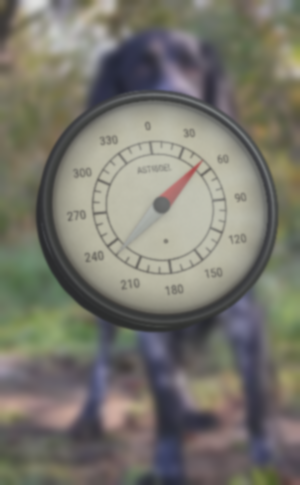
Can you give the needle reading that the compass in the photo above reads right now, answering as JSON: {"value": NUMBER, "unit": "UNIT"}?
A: {"value": 50, "unit": "°"}
